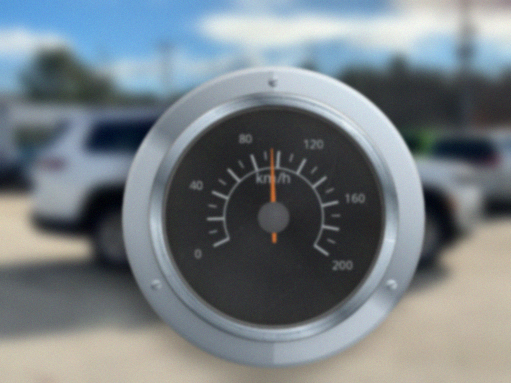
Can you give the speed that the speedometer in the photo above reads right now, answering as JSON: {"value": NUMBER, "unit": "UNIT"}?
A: {"value": 95, "unit": "km/h"}
